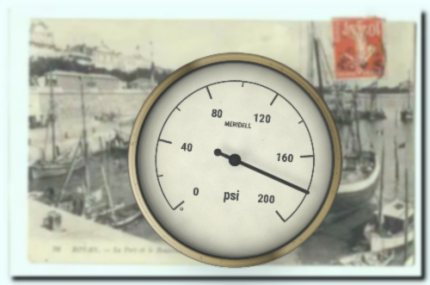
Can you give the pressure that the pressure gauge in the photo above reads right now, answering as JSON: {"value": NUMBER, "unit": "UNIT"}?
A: {"value": 180, "unit": "psi"}
